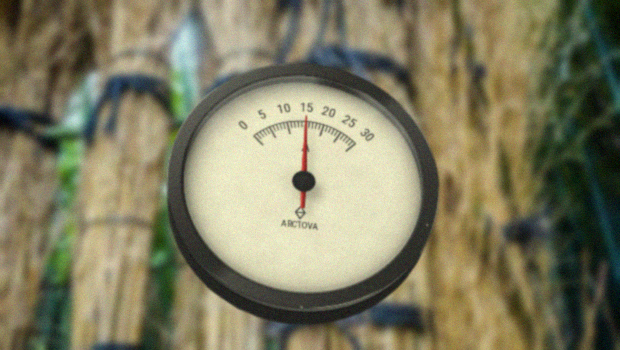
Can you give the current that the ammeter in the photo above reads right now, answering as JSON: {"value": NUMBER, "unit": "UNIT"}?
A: {"value": 15, "unit": "A"}
